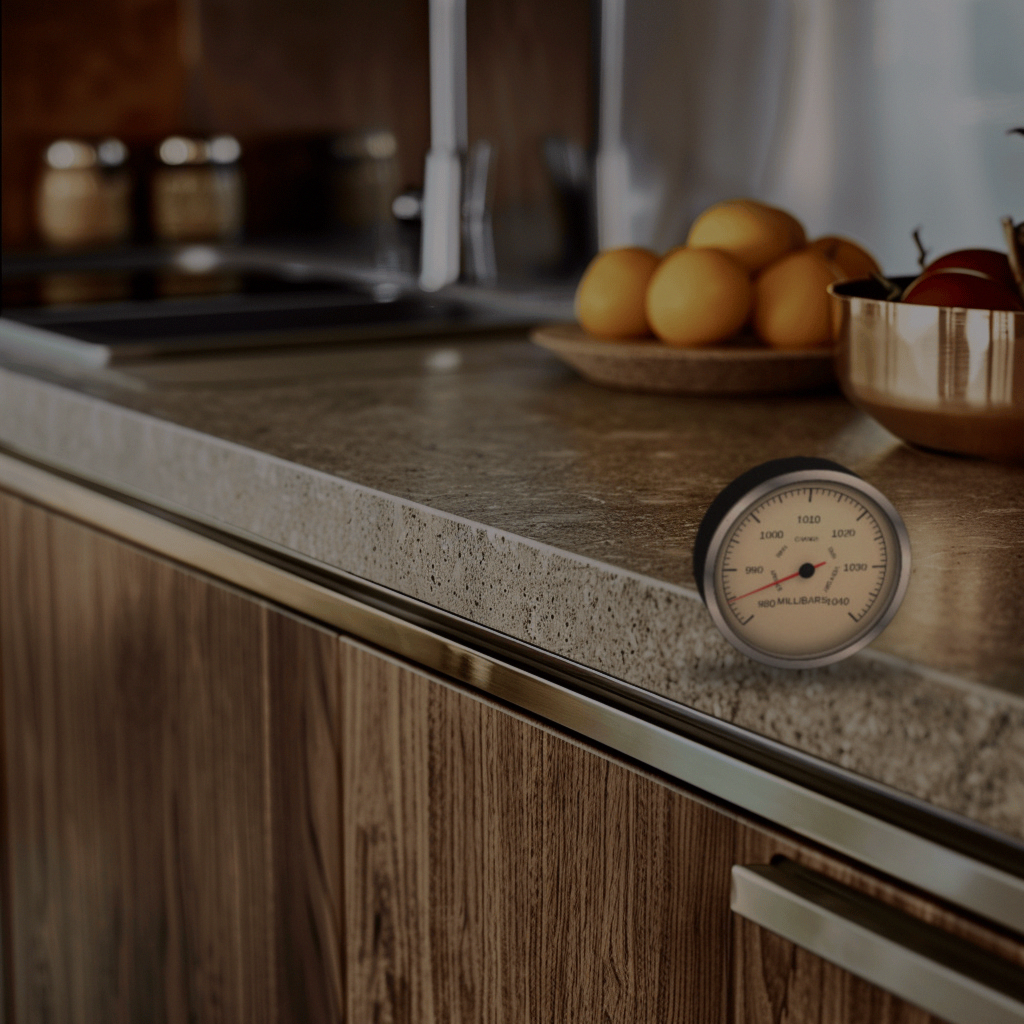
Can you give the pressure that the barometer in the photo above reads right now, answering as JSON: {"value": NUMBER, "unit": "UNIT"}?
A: {"value": 985, "unit": "mbar"}
